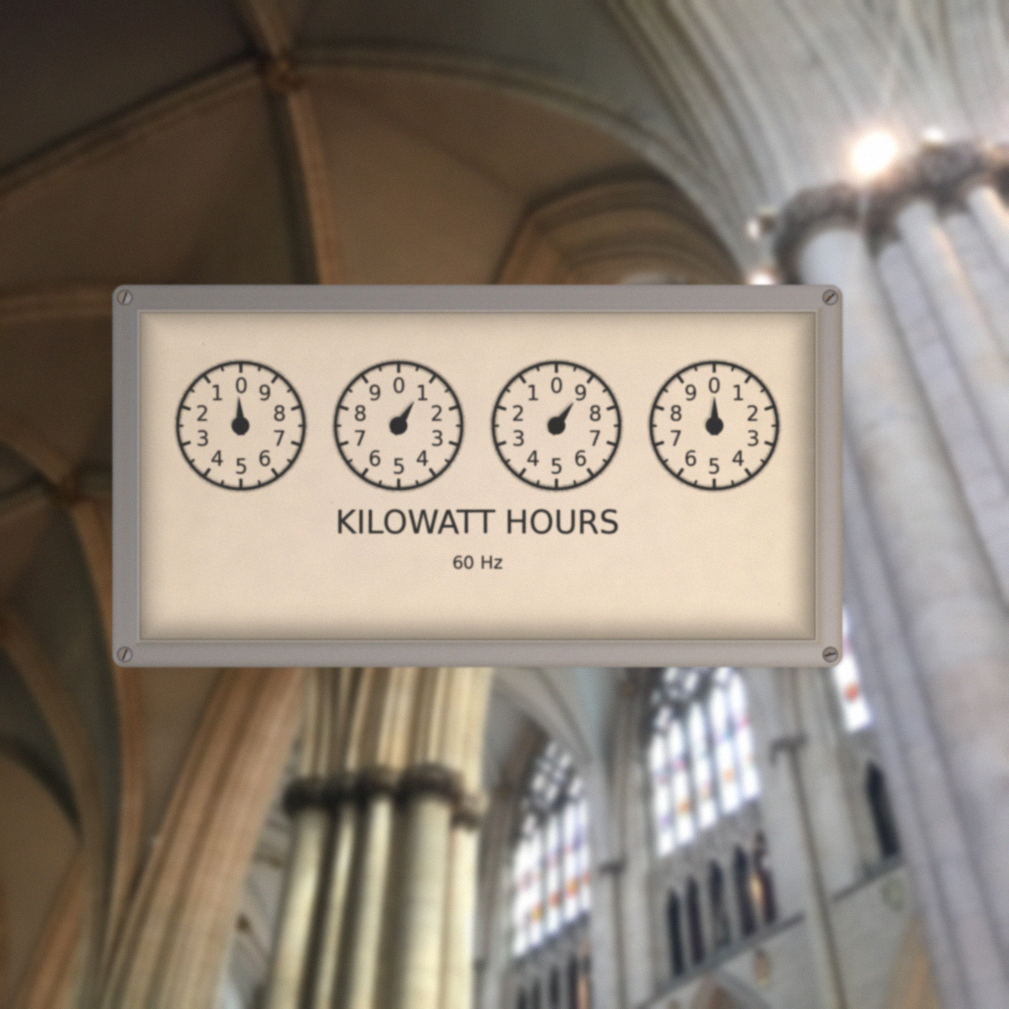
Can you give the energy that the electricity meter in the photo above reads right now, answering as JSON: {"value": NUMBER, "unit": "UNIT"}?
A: {"value": 90, "unit": "kWh"}
